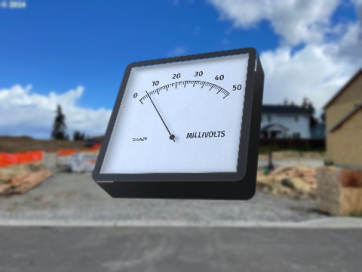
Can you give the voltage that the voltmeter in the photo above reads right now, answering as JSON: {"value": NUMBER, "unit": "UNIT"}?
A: {"value": 5, "unit": "mV"}
